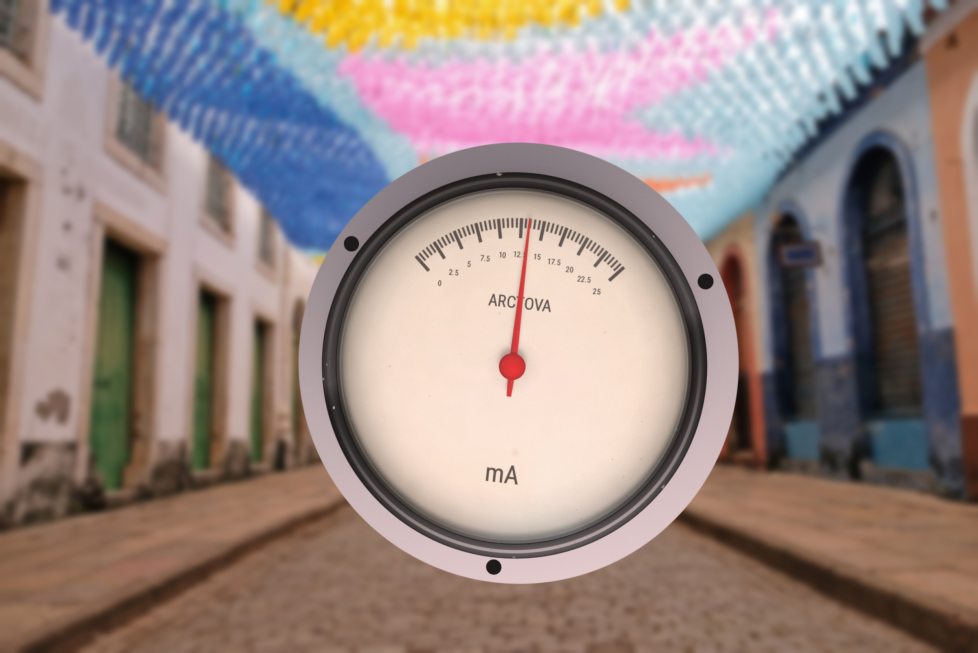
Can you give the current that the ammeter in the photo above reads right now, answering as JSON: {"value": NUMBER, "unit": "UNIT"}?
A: {"value": 13.5, "unit": "mA"}
